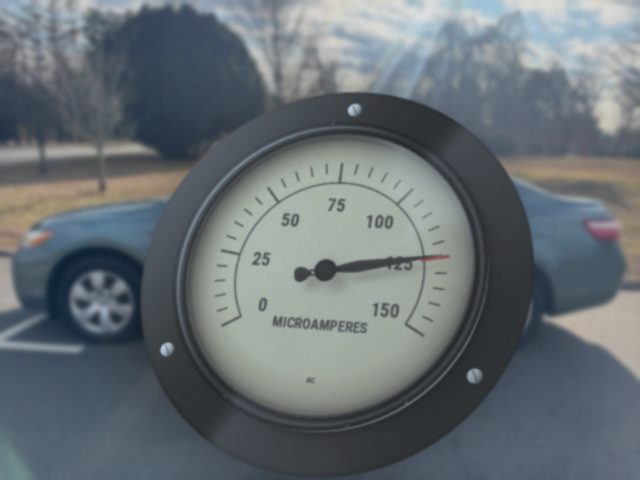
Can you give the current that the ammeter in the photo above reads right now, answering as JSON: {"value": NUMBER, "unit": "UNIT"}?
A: {"value": 125, "unit": "µA"}
